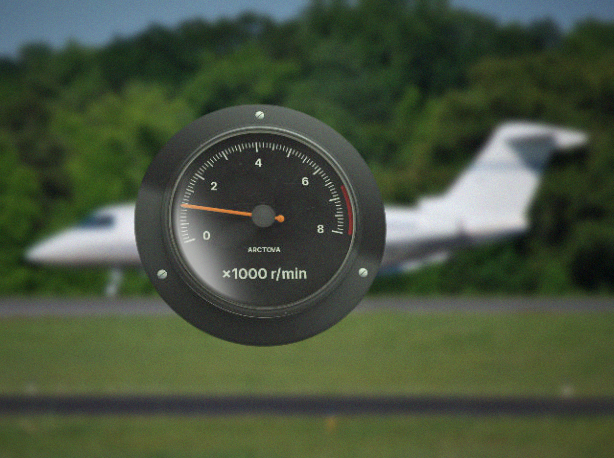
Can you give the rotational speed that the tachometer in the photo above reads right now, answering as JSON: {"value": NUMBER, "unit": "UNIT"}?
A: {"value": 1000, "unit": "rpm"}
